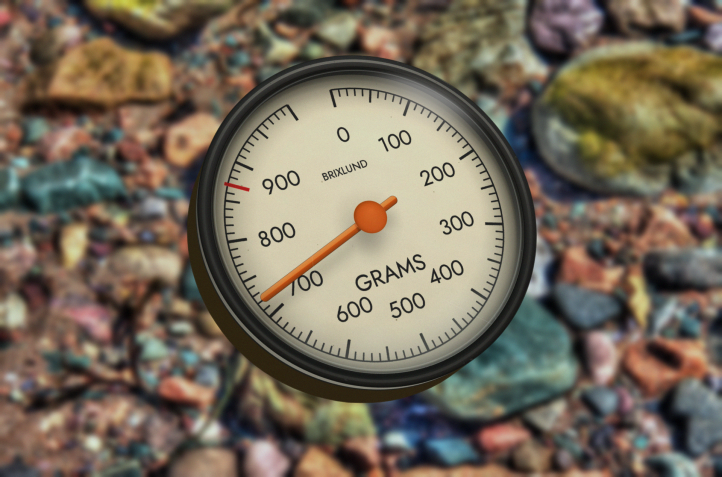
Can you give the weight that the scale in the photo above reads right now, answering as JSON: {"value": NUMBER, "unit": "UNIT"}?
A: {"value": 720, "unit": "g"}
